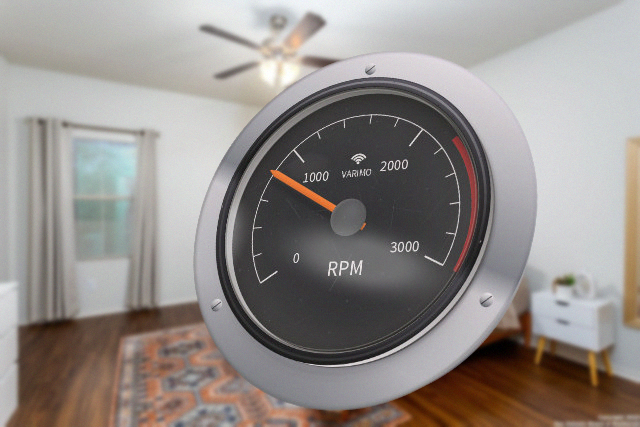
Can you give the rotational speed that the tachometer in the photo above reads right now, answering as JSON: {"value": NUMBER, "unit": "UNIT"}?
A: {"value": 800, "unit": "rpm"}
